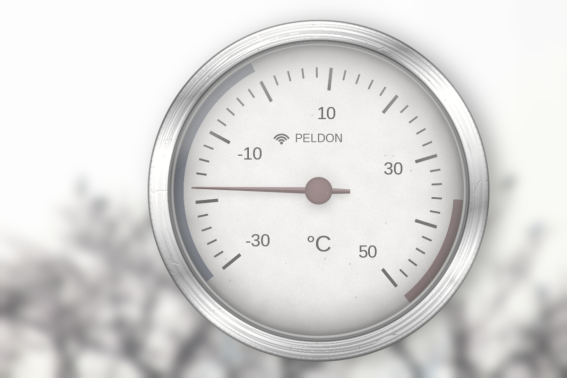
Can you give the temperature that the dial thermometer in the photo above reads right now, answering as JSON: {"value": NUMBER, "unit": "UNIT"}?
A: {"value": -18, "unit": "°C"}
